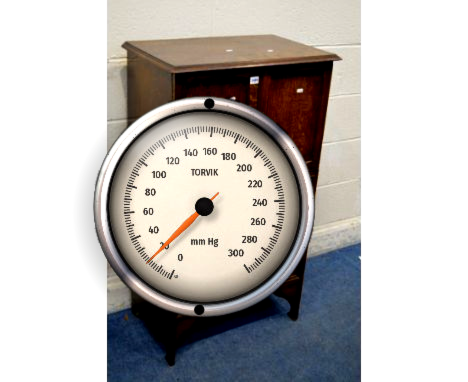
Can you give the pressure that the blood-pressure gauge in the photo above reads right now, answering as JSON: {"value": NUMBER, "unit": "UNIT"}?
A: {"value": 20, "unit": "mmHg"}
